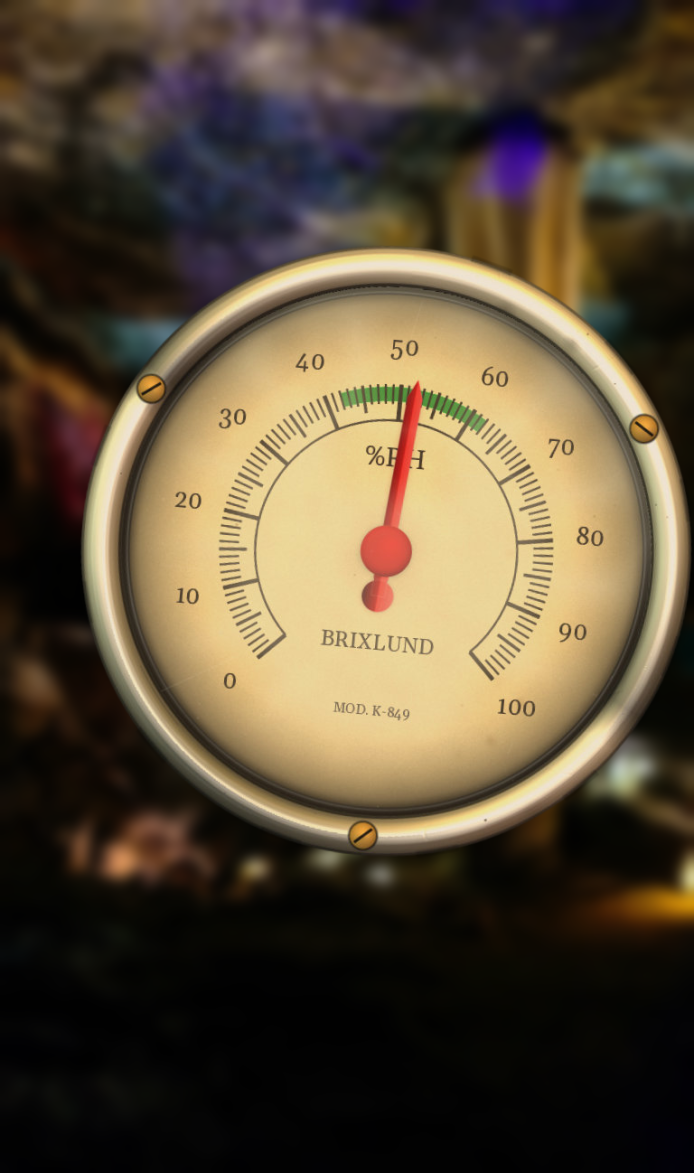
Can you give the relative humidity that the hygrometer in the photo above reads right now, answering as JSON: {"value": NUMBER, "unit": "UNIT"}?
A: {"value": 52, "unit": "%"}
